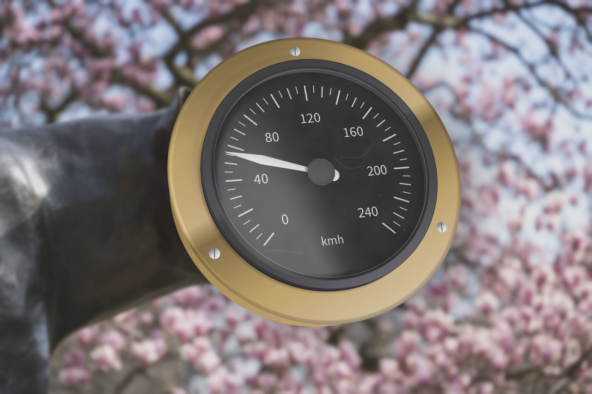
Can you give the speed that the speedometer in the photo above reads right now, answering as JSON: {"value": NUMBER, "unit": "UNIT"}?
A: {"value": 55, "unit": "km/h"}
